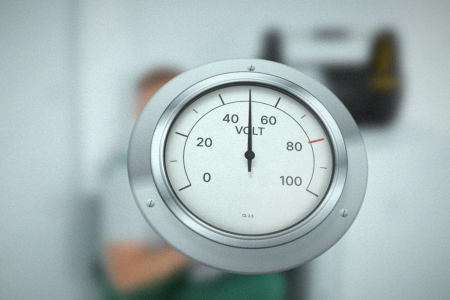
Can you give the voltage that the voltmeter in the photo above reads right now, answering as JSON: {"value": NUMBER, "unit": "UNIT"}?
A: {"value": 50, "unit": "V"}
